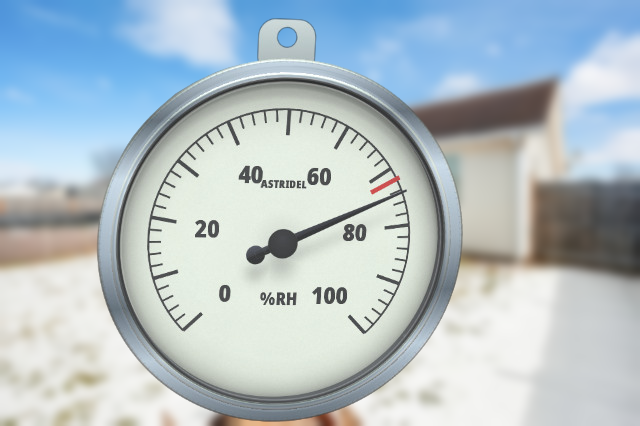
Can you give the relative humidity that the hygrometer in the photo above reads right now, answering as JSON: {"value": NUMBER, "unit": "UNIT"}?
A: {"value": 74, "unit": "%"}
